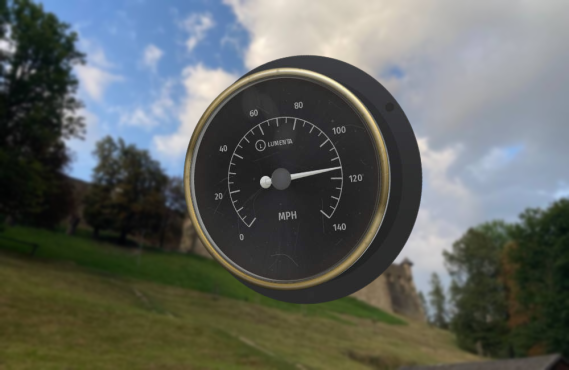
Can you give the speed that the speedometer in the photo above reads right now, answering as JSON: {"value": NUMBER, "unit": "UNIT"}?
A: {"value": 115, "unit": "mph"}
